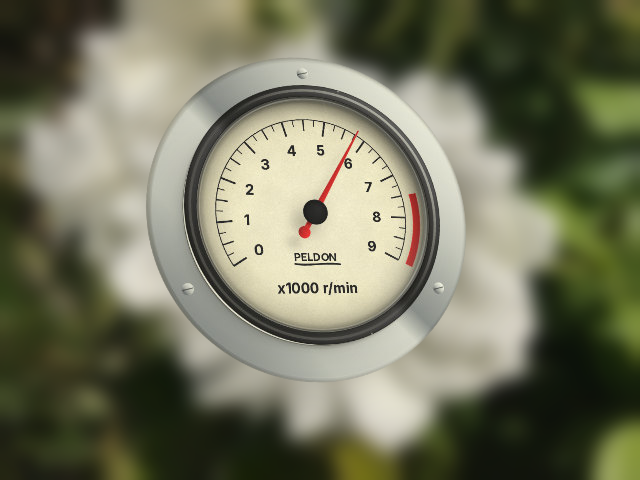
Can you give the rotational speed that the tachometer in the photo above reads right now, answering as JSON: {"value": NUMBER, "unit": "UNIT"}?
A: {"value": 5750, "unit": "rpm"}
